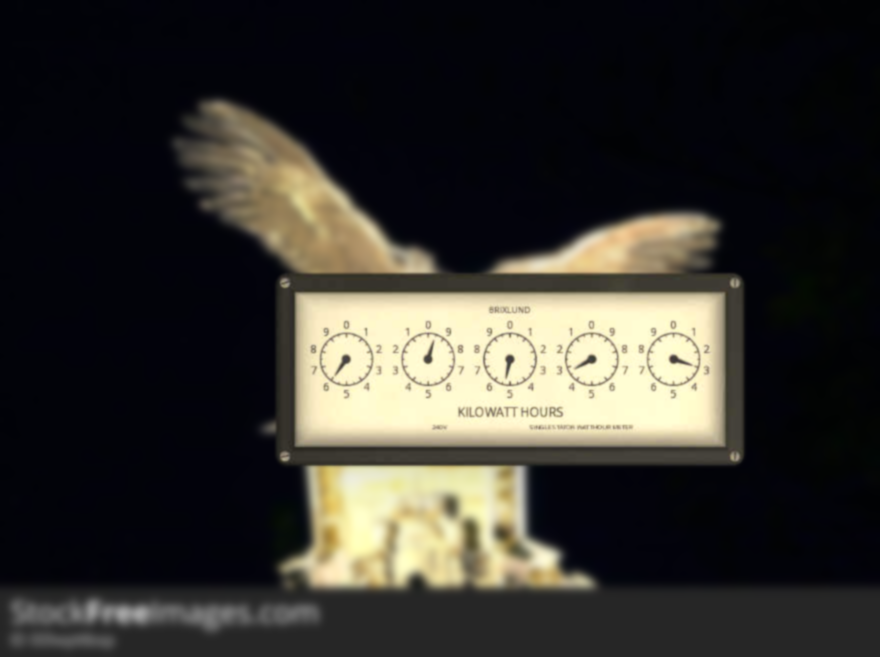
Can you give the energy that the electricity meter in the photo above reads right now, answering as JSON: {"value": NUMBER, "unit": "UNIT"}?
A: {"value": 59533, "unit": "kWh"}
